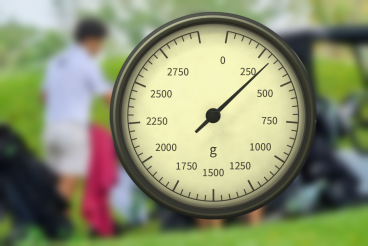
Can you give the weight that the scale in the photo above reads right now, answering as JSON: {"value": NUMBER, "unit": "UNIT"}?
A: {"value": 325, "unit": "g"}
